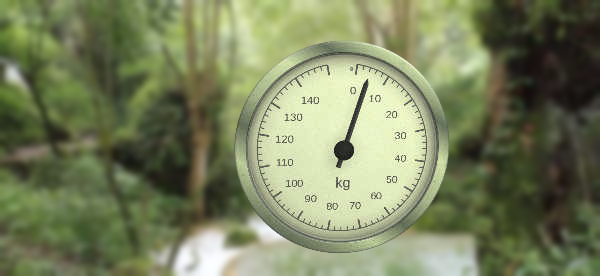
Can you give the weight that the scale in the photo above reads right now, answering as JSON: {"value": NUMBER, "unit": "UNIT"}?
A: {"value": 4, "unit": "kg"}
